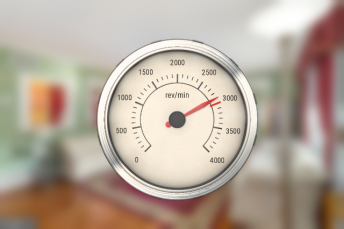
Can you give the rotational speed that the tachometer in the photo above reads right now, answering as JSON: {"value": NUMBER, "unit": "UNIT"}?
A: {"value": 2900, "unit": "rpm"}
